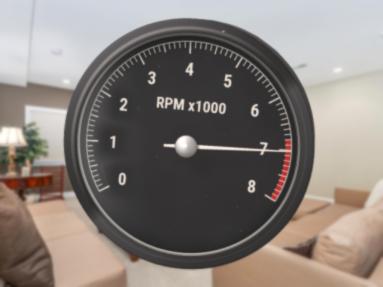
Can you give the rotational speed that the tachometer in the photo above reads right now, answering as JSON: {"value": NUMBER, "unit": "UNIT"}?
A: {"value": 7000, "unit": "rpm"}
